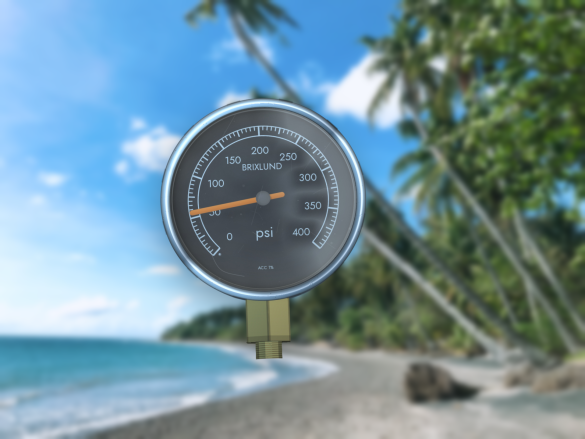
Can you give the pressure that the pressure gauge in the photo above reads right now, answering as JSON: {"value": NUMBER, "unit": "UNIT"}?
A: {"value": 55, "unit": "psi"}
